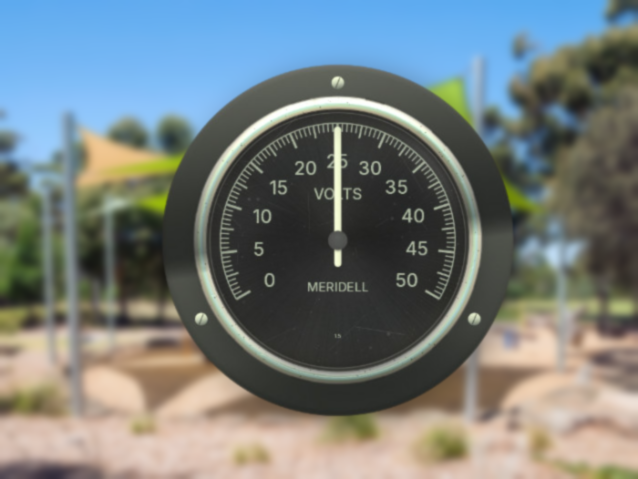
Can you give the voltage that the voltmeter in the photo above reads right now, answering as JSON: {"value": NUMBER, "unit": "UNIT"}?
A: {"value": 25, "unit": "V"}
